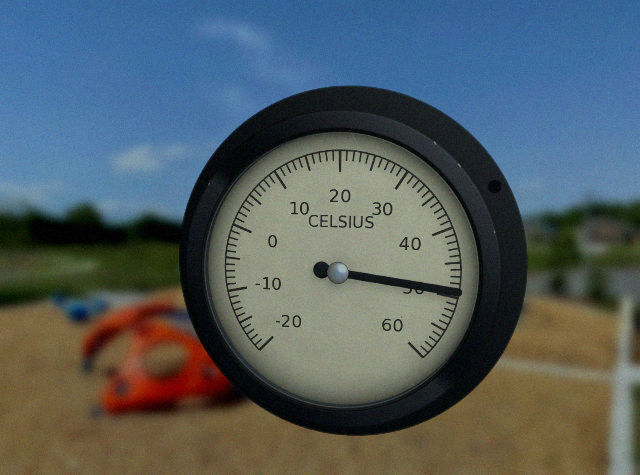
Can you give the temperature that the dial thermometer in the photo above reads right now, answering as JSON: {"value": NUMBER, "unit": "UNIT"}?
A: {"value": 49, "unit": "°C"}
